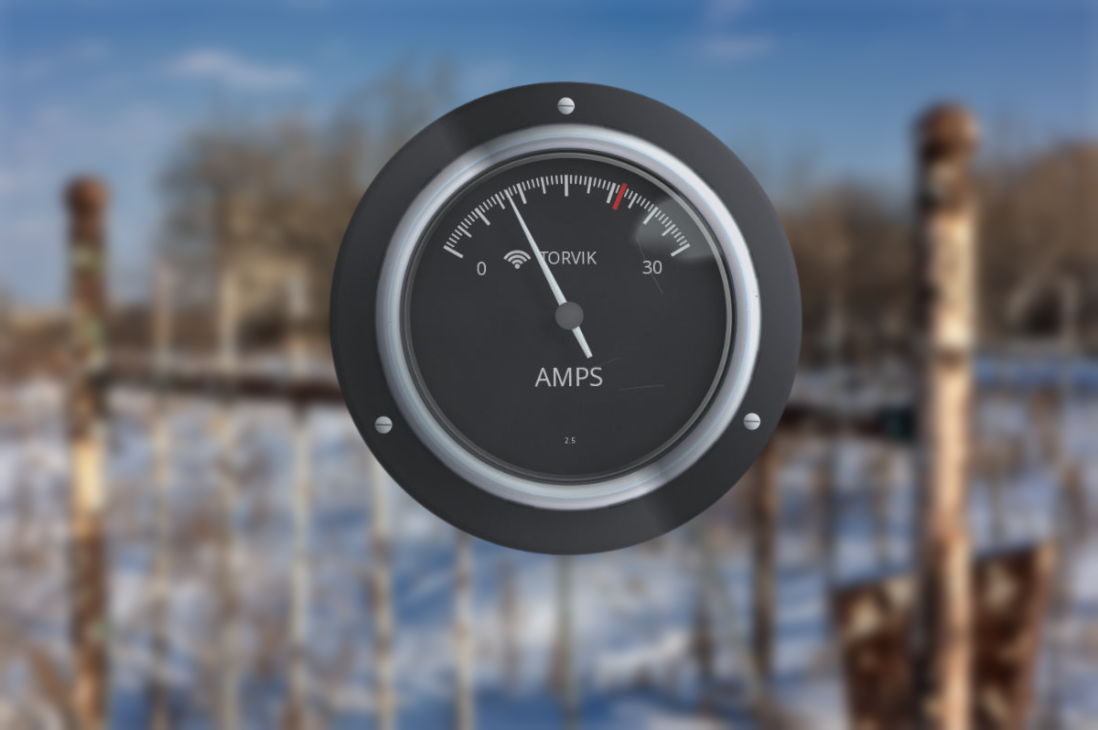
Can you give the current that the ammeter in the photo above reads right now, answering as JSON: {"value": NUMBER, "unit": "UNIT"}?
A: {"value": 8.5, "unit": "A"}
